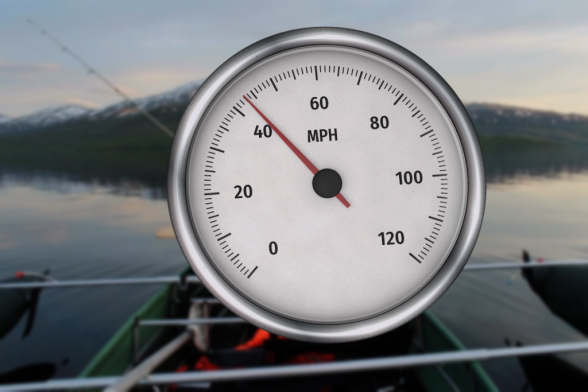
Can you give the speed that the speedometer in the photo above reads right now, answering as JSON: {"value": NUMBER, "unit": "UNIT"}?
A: {"value": 43, "unit": "mph"}
